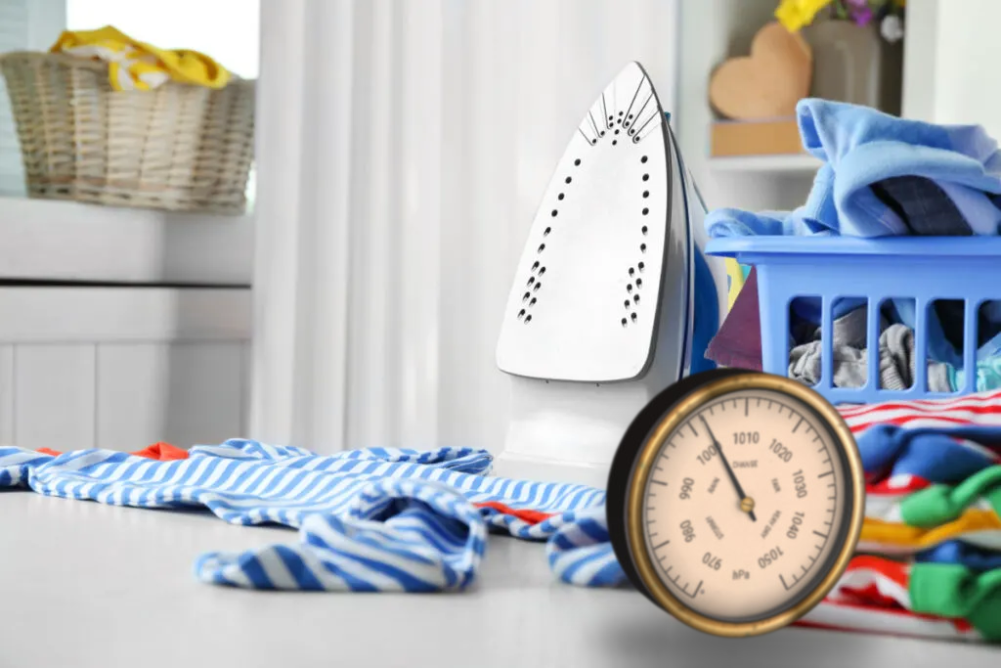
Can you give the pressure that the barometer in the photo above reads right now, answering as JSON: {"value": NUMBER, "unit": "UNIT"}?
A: {"value": 1002, "unit": "hPa"}
